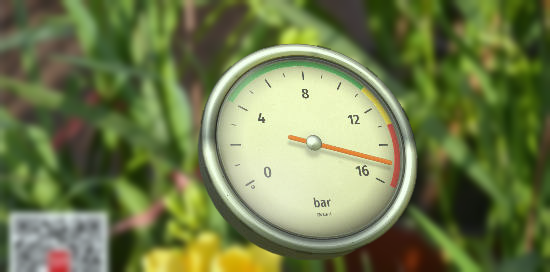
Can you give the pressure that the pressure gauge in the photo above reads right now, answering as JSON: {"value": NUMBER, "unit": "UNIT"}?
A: {"value": 15, "unit": "bar"}
